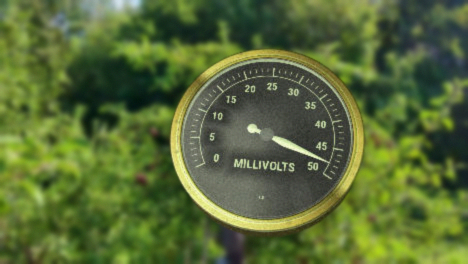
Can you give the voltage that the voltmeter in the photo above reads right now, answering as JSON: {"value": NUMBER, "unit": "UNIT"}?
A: {"value": 48, "unit": "mV"}
